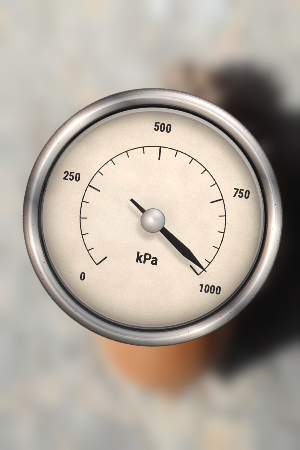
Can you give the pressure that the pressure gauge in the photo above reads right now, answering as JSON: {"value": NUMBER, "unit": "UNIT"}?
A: {"value": 975, "unit": "kPa"}
